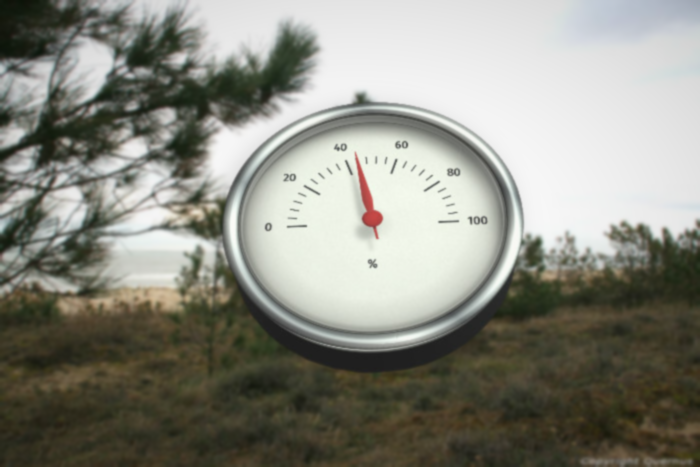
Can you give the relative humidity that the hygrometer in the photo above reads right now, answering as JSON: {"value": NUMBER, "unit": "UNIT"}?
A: {"value": 44, "unit": "%"}
